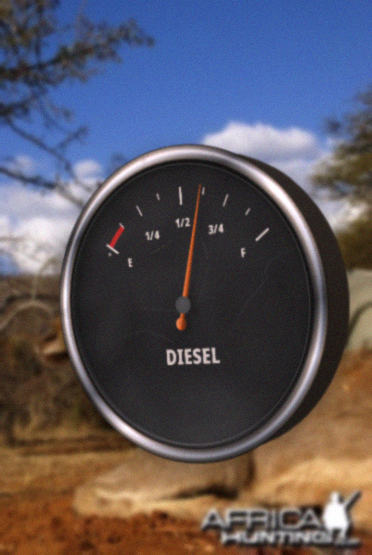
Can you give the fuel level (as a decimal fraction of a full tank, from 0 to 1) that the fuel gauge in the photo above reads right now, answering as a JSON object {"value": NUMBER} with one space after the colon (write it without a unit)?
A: {"value": 0.625}
